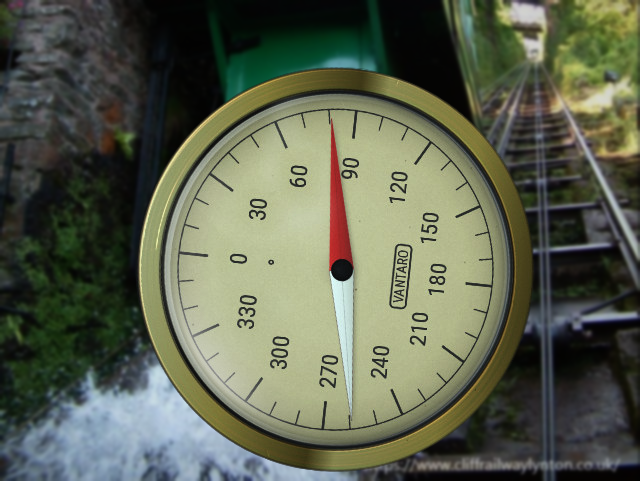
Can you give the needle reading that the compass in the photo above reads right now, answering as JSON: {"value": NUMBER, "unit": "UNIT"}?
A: {"value": 80, "unit": "°"}
